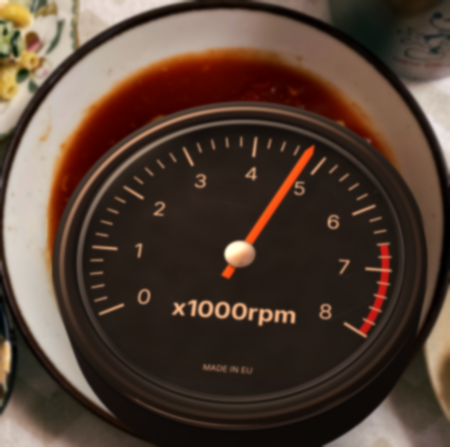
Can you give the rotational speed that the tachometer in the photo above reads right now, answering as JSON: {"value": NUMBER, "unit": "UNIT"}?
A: {"value": 4800, "unit": "rpm"}
